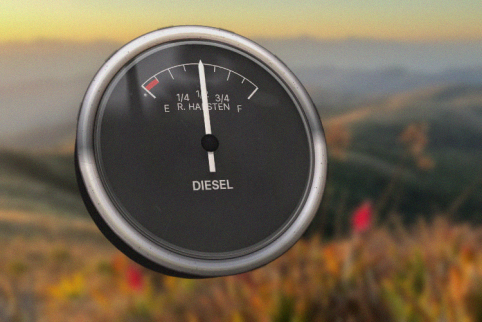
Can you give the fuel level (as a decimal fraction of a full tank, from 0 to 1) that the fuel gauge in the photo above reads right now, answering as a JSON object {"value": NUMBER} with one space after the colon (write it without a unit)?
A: {"value": 0.5}
